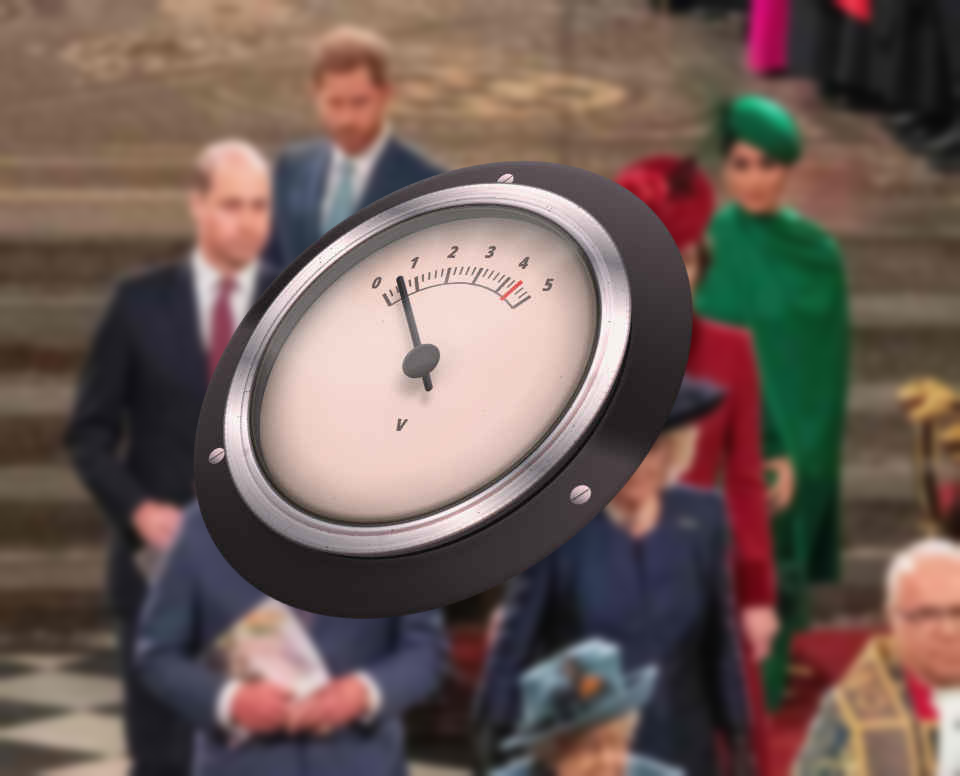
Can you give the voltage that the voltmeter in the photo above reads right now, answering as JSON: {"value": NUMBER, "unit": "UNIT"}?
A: {"value": 0.6, "unit": "V"}
